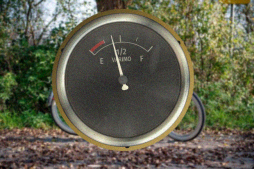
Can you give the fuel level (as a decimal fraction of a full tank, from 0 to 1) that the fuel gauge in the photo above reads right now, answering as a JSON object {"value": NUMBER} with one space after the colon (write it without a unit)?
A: {"value": 0.375}
